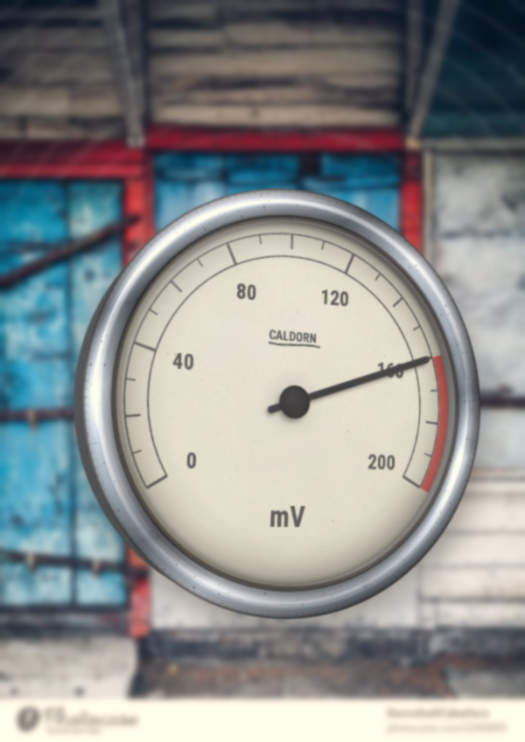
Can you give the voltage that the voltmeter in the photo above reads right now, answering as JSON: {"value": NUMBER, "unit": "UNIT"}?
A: {"value": 160, "unit": "mV"}
